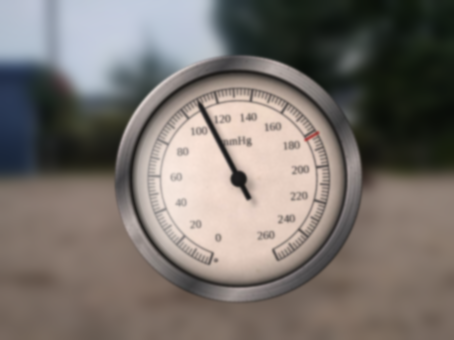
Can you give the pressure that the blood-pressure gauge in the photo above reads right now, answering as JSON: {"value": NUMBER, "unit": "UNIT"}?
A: {"value": 110, "unit": "mmHg"}
